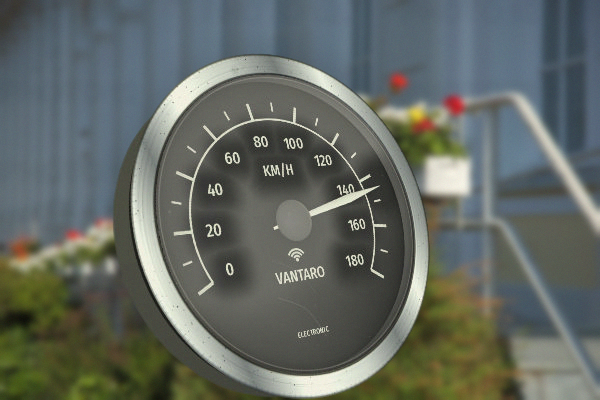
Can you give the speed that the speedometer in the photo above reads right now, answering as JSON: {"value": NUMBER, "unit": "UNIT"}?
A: {"value": 145, "unit": "km/h"}
